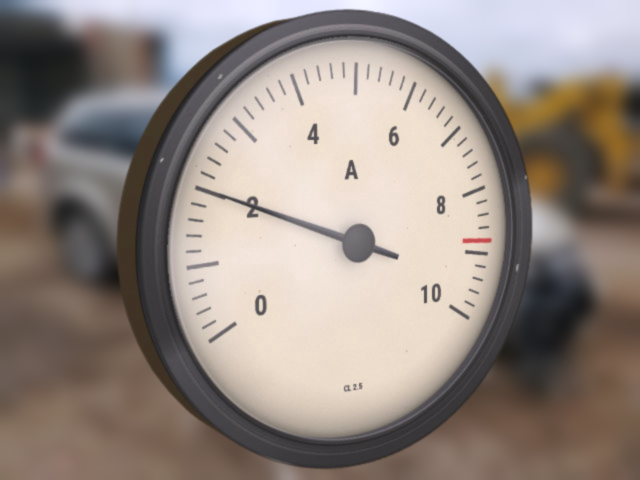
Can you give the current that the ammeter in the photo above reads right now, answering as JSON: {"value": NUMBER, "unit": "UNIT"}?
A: {"value": 2, "unit": "A"}
